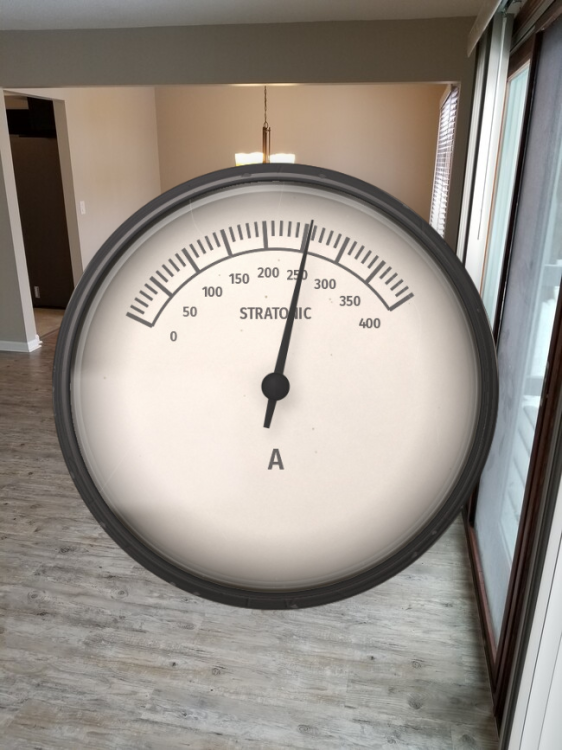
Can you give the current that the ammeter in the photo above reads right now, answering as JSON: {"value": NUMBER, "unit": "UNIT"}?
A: {"value": 255, "unit": "A"}
